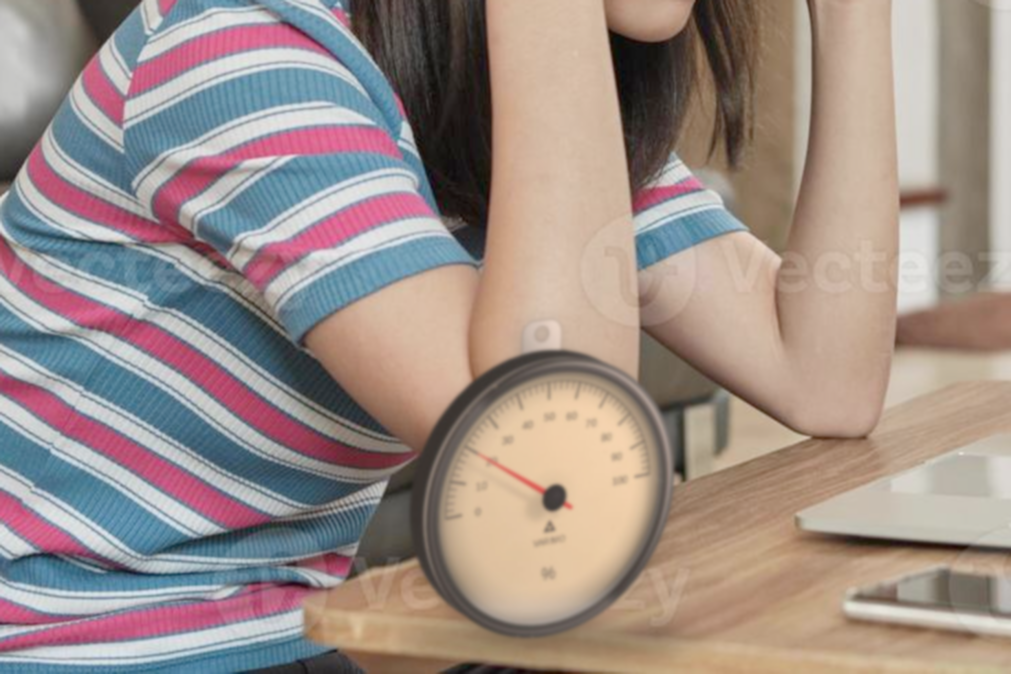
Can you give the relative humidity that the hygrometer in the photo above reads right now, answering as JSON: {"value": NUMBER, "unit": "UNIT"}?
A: {"value": 20, "unit": "%"}
